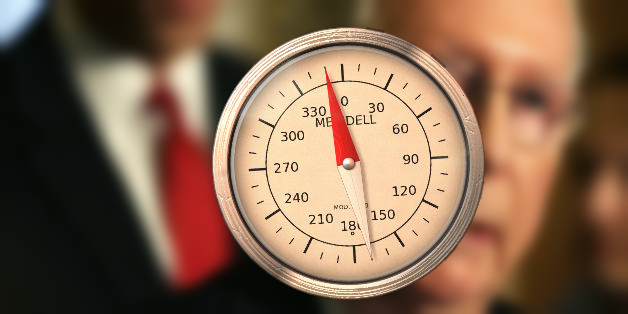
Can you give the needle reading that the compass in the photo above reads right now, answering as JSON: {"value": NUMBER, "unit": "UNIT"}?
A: {"value": 350, "unit": "°"}
